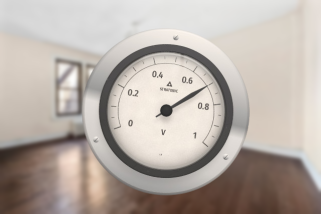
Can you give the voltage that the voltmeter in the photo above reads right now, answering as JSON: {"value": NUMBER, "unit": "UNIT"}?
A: {"value": 0.7, "unit": "V"}
